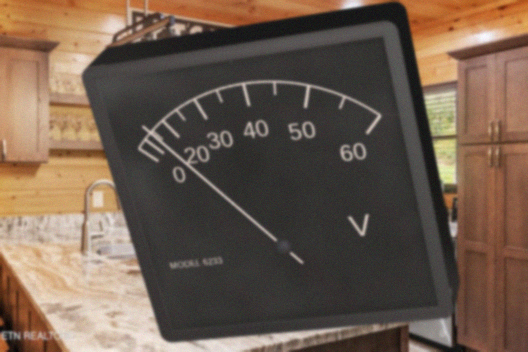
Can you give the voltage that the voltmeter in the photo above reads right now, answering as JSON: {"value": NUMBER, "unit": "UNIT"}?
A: {"value": 15, "unit": "V"}
